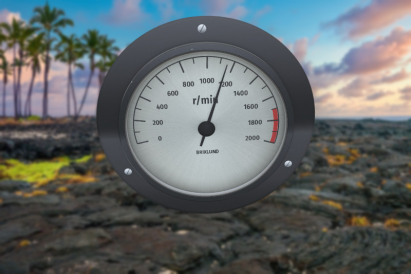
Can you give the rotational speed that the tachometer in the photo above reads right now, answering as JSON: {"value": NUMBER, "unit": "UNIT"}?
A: {"value": 1150, "unit": "rpm"}
